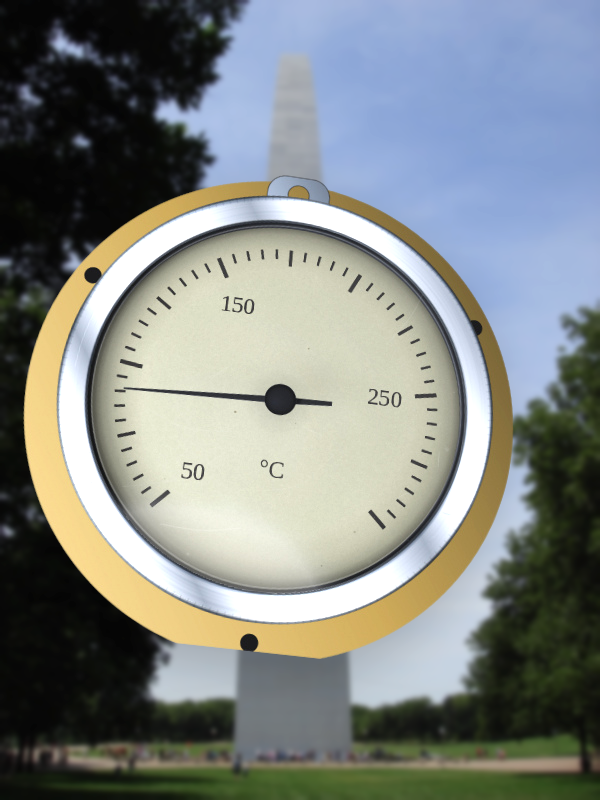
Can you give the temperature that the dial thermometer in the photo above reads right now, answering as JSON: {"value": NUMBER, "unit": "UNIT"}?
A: {"value": 90, "unit": "°C"}
